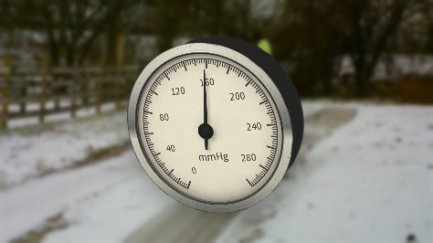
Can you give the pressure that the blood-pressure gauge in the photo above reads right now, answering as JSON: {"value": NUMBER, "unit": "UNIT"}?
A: {"value": 160, "unit": "mmHg"}
